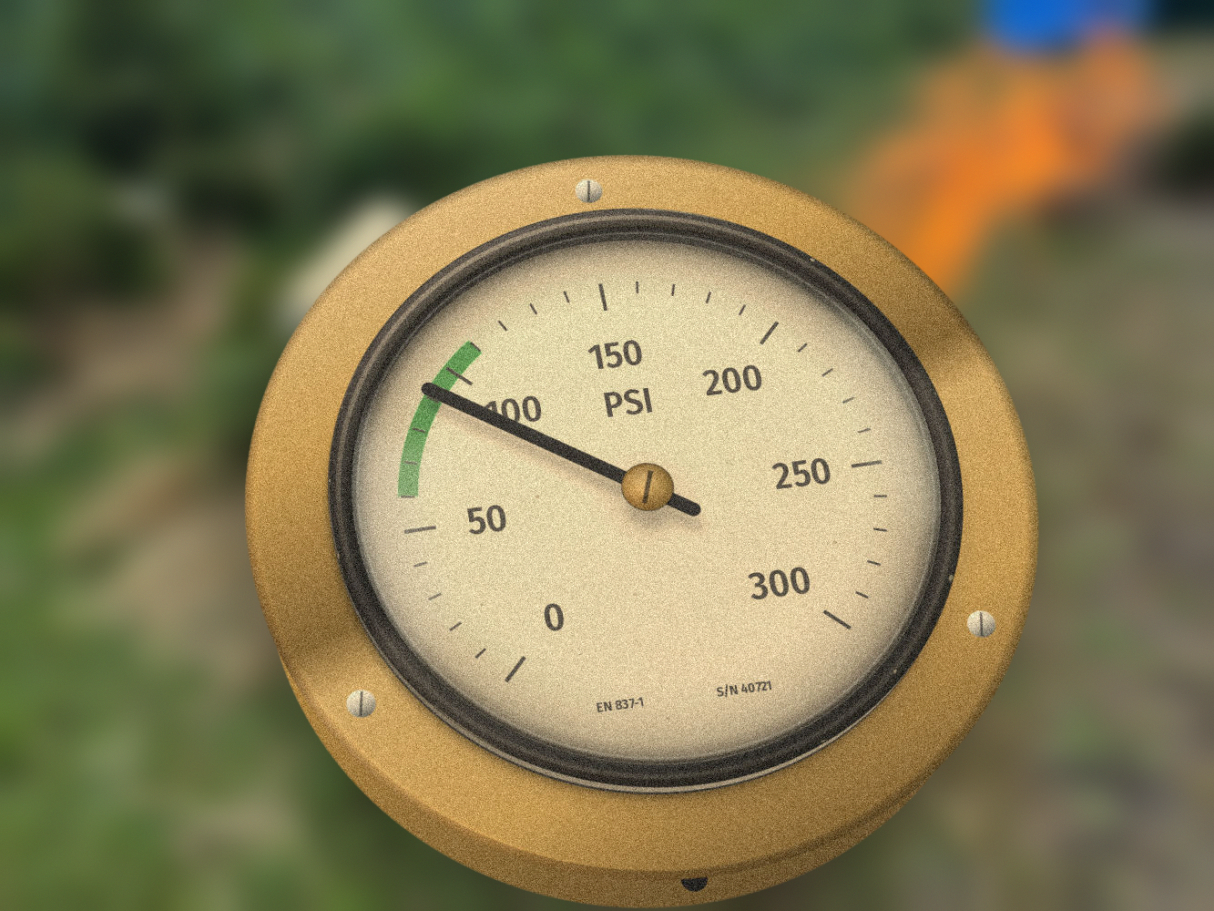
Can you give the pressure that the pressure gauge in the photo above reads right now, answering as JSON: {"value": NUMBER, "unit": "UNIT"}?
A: {"value": 90, "unit": "psi"}
